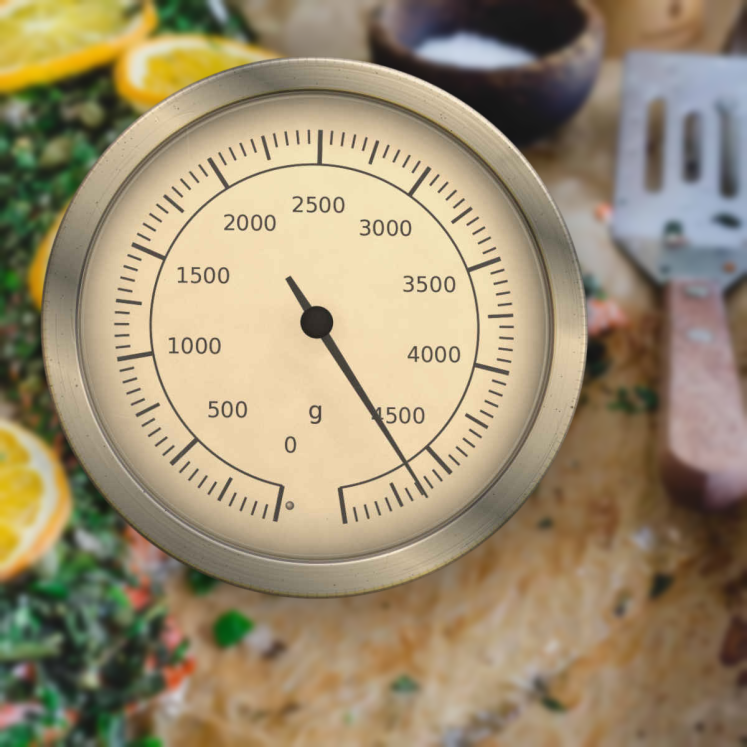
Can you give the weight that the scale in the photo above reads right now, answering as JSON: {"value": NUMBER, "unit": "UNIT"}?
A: {"value": 4650, "unit": "g"}
